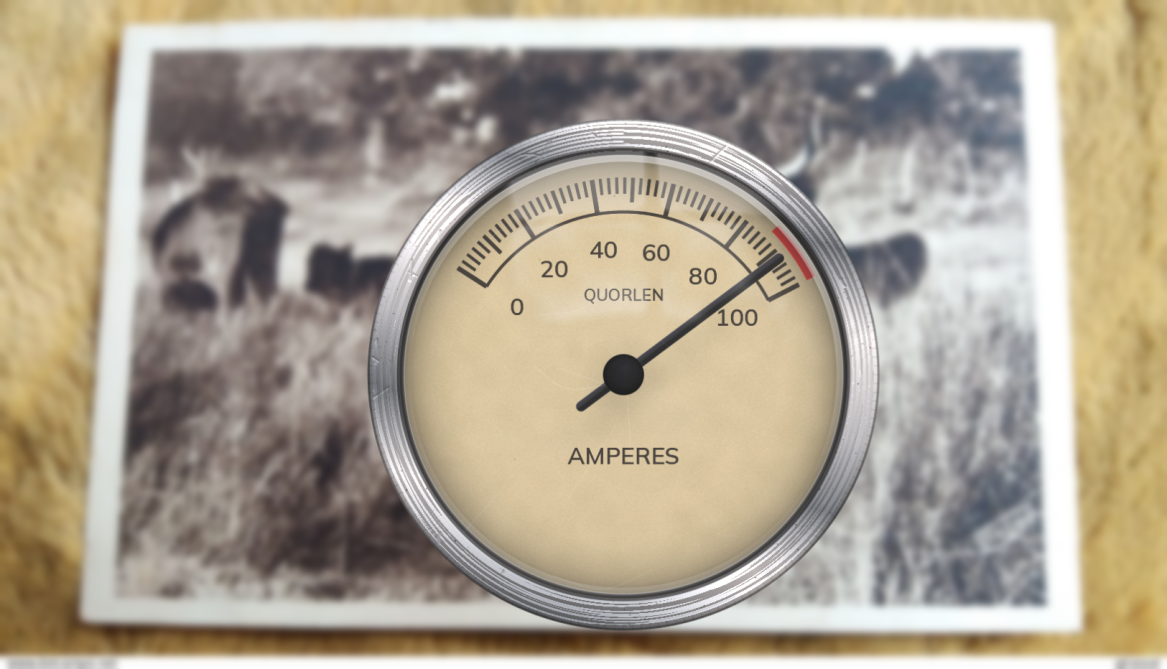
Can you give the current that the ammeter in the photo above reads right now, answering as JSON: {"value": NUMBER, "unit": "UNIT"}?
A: {"value": 92, "unit": "A"}
